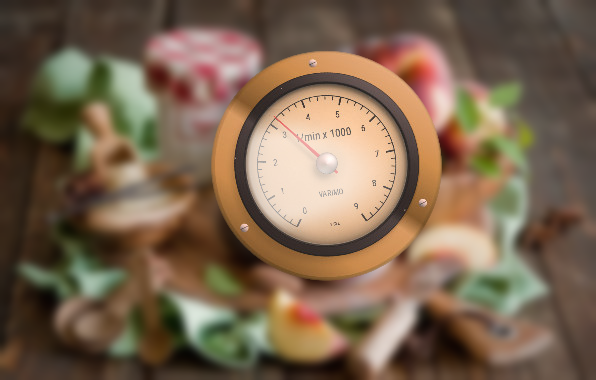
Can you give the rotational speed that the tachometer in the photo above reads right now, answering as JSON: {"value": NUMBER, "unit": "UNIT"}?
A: {"value": 3200, "unit": "rpm"}
